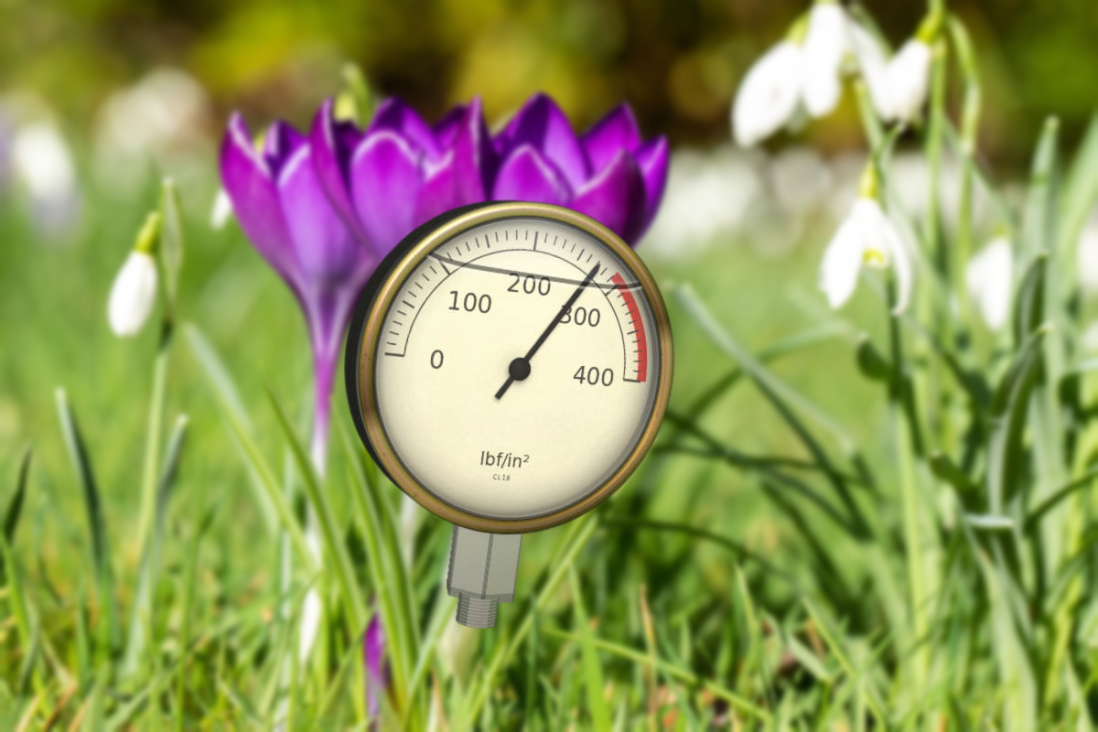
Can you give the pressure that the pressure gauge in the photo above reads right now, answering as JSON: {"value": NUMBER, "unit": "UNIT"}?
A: {"value": 270, "unit": "psi"}
